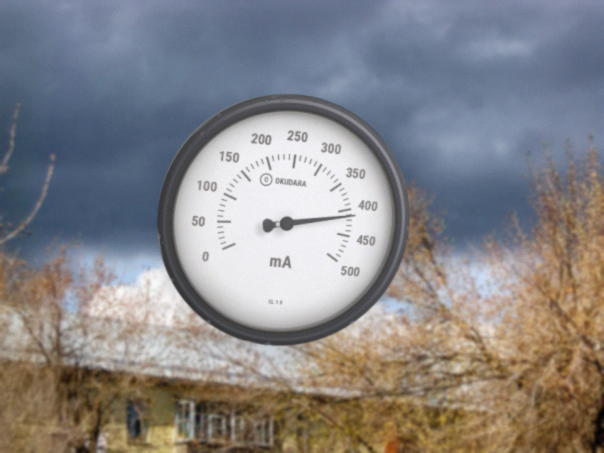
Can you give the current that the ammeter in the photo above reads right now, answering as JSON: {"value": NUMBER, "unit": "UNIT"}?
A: {"value": 410, "unit": "mA"}
